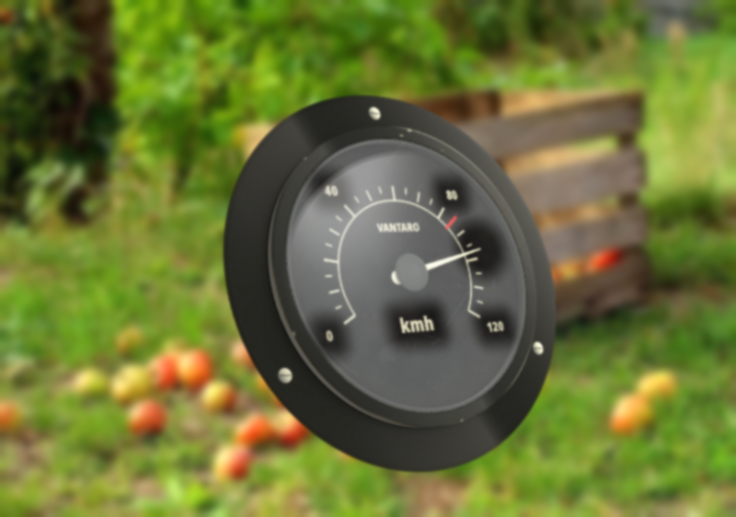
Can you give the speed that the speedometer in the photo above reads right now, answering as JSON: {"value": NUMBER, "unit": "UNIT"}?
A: {"value": 97.5, "unit": "km/h"}
